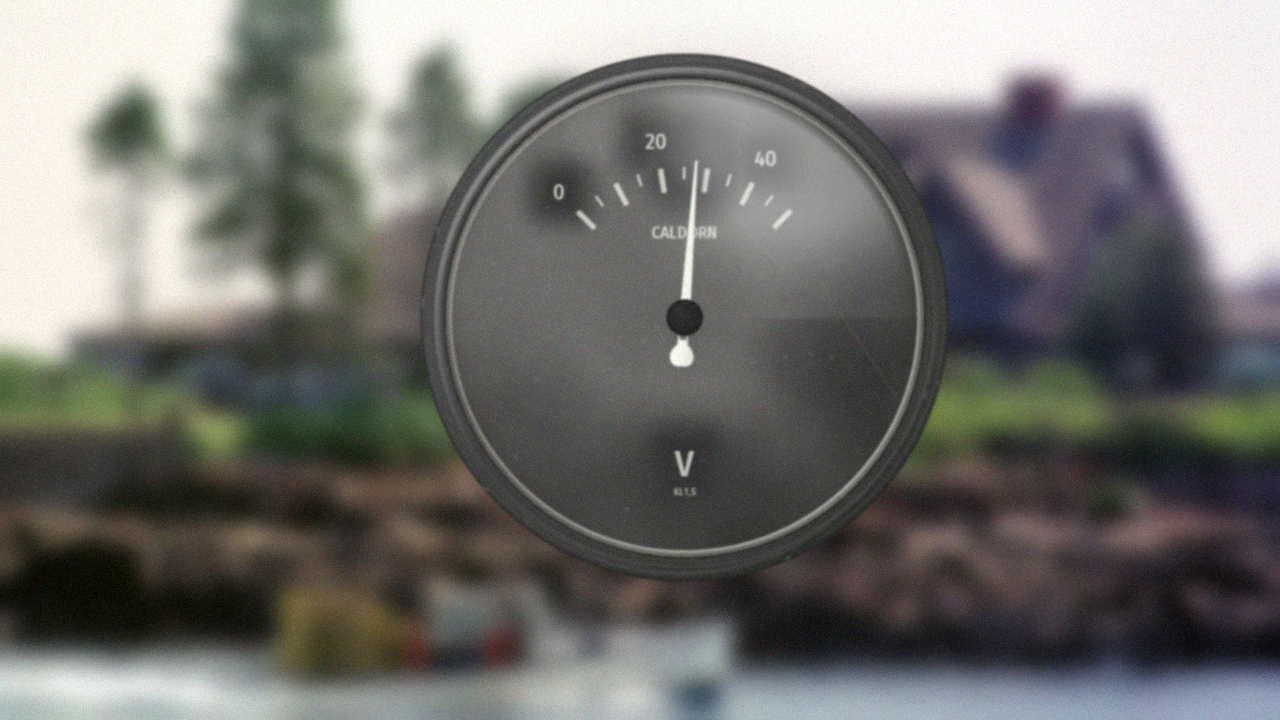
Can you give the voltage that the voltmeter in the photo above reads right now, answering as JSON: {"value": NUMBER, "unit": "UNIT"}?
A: {"value": 27.5, "unit": "V"}
